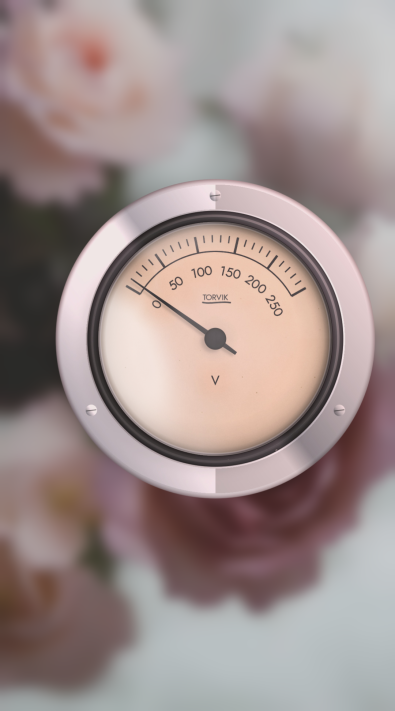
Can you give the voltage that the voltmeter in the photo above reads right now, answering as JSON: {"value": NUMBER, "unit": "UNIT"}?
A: {"value": 10, "unit": "V"}
